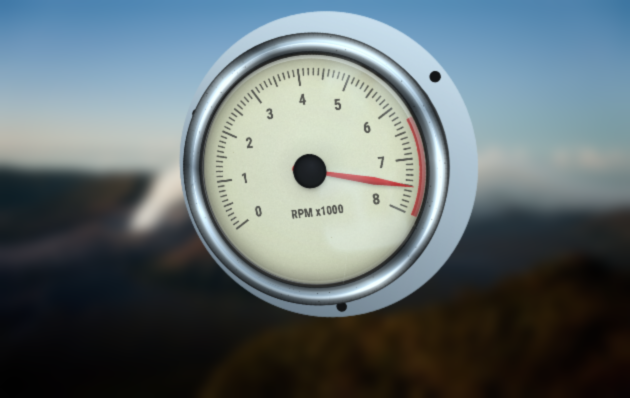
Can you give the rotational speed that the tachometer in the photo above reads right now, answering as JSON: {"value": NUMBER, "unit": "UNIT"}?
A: {"value": 7500, "unit": "rpm"}
